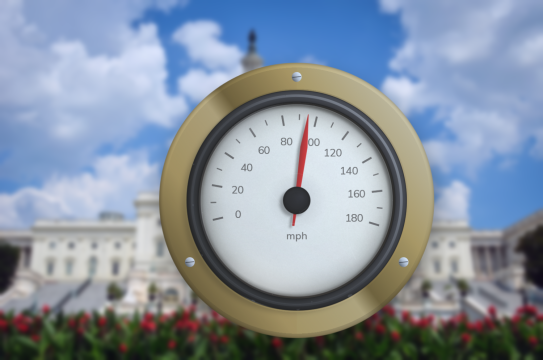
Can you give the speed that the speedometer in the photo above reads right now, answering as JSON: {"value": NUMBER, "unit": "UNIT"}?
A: {"value": 95, "unit": "mph"}
